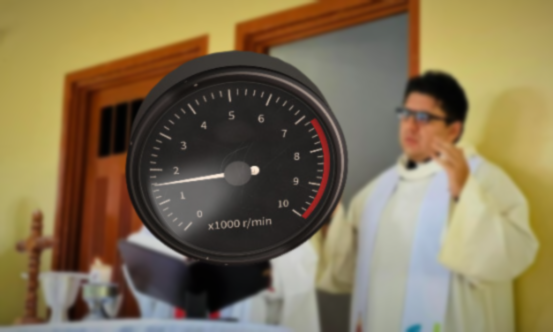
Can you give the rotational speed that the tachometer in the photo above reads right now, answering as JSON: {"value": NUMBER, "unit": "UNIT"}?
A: {"value": 1600, "unit": "rpm"}
